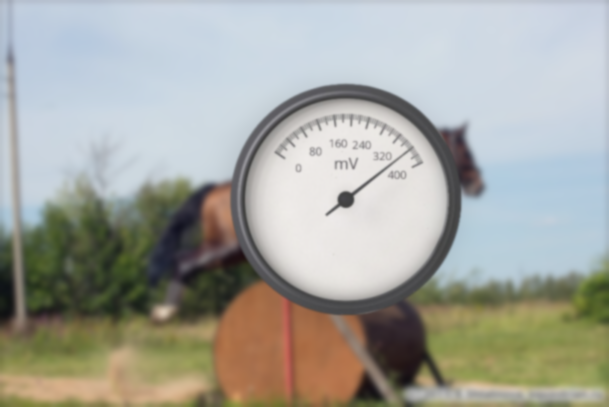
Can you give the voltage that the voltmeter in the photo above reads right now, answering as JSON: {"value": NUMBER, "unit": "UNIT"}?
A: {"value": 360, "unit": "mV"}
